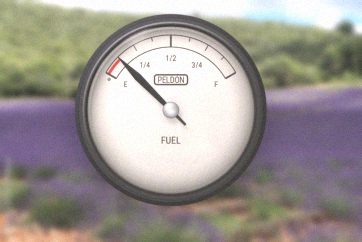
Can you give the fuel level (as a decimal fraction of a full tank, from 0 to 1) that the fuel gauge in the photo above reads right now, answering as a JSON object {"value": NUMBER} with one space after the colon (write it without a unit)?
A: {"value": 0.125}
